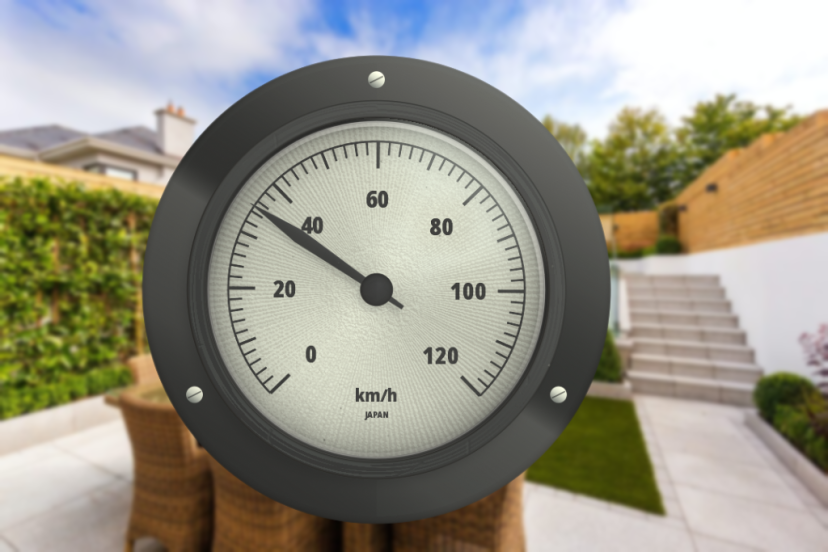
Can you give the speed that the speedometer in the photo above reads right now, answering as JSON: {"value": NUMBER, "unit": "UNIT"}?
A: {"value": 35, "unit": "km/h"}
